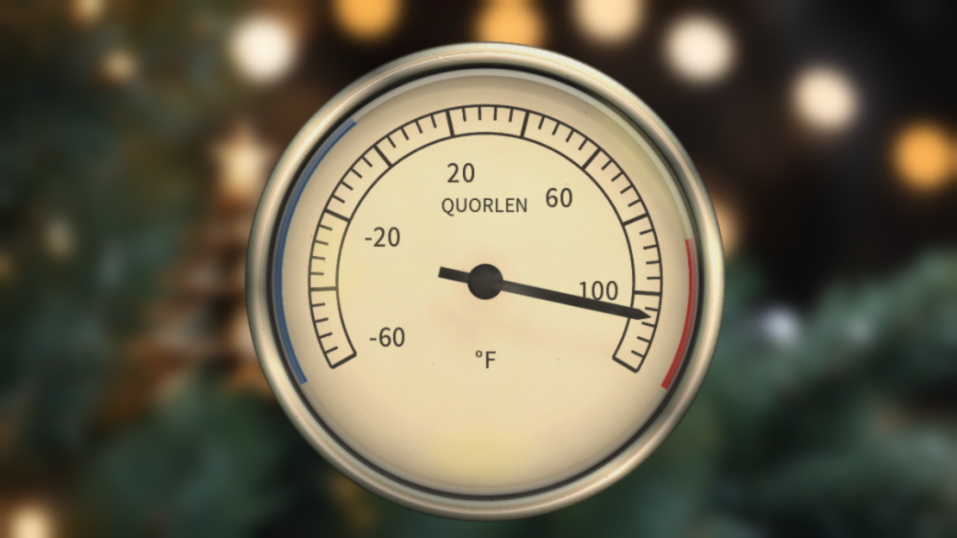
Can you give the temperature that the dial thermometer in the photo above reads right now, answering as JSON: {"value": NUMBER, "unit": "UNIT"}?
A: {"value": 106, "unit": "°F"}
